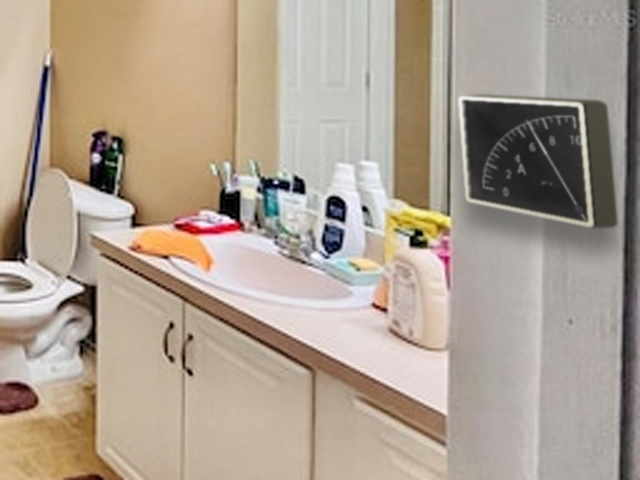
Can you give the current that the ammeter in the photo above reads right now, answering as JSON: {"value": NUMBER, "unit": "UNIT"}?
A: {"value": 7, "unit": "A"}
